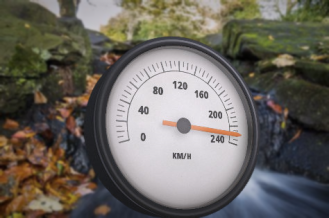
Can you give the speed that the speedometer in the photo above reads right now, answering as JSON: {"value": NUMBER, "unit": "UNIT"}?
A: {"value": 230, "unit": "km/h"}
